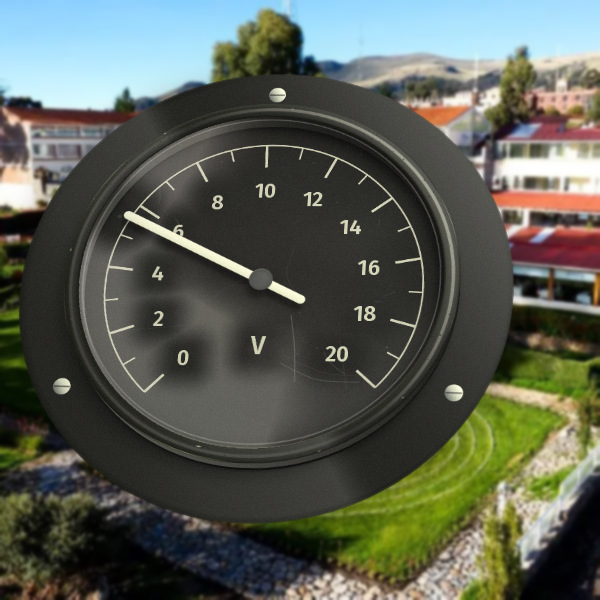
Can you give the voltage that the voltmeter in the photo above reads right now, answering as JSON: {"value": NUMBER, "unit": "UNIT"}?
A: {"value": 5.5, "unit": "V"}
